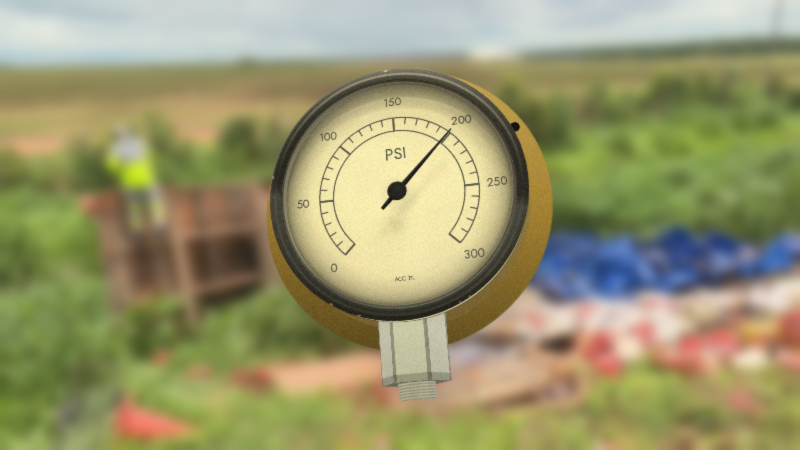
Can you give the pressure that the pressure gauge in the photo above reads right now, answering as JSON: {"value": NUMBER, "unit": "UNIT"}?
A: {"value": 200, "unit": "psi"}
